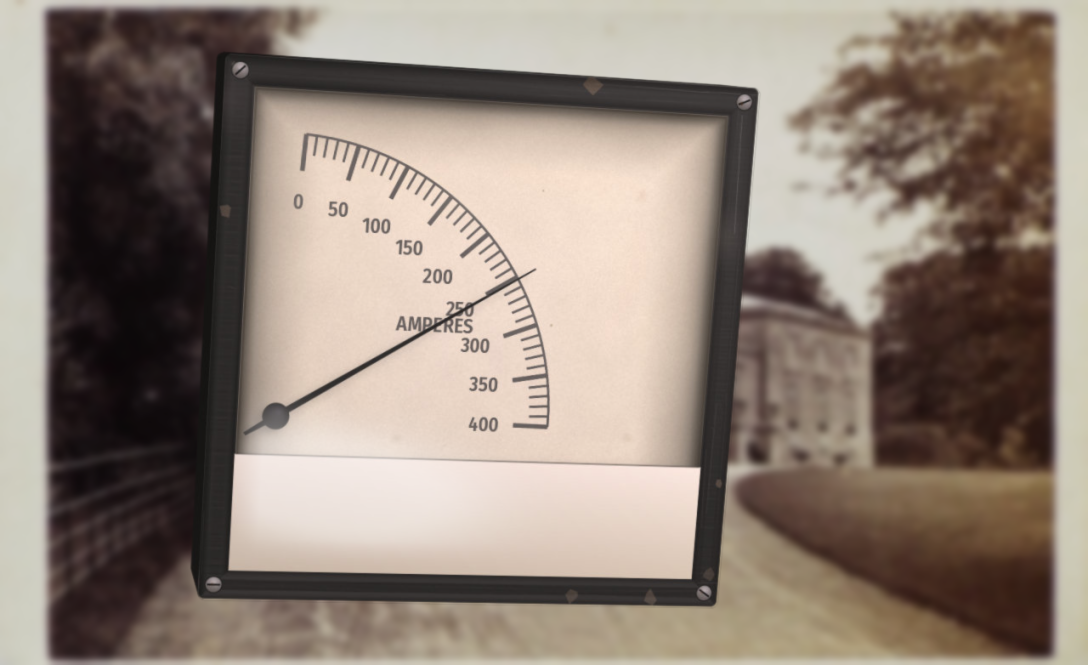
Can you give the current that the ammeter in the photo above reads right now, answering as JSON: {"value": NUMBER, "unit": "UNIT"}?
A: {"value": 250, "unit": "A"}
